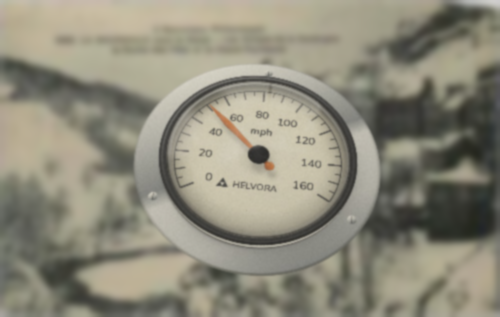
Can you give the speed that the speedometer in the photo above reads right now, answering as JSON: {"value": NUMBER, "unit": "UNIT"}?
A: {"value": 50, "unit": "mph"}
